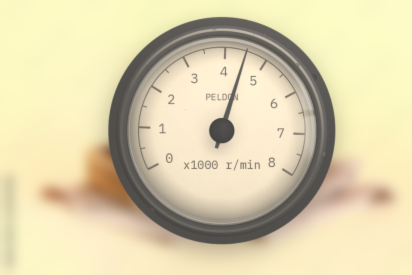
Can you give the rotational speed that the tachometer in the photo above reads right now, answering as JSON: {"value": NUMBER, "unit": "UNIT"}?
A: {"value": 4500, "unit": "rpm"}
